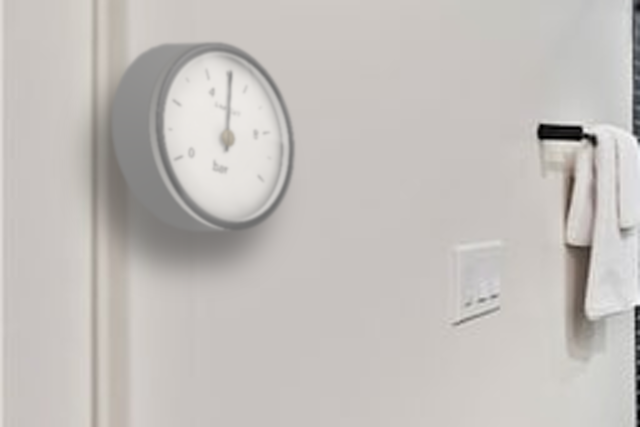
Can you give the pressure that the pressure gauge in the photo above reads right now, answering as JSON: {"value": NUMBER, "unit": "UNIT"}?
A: {"value": 5, "unit": "bar"}
